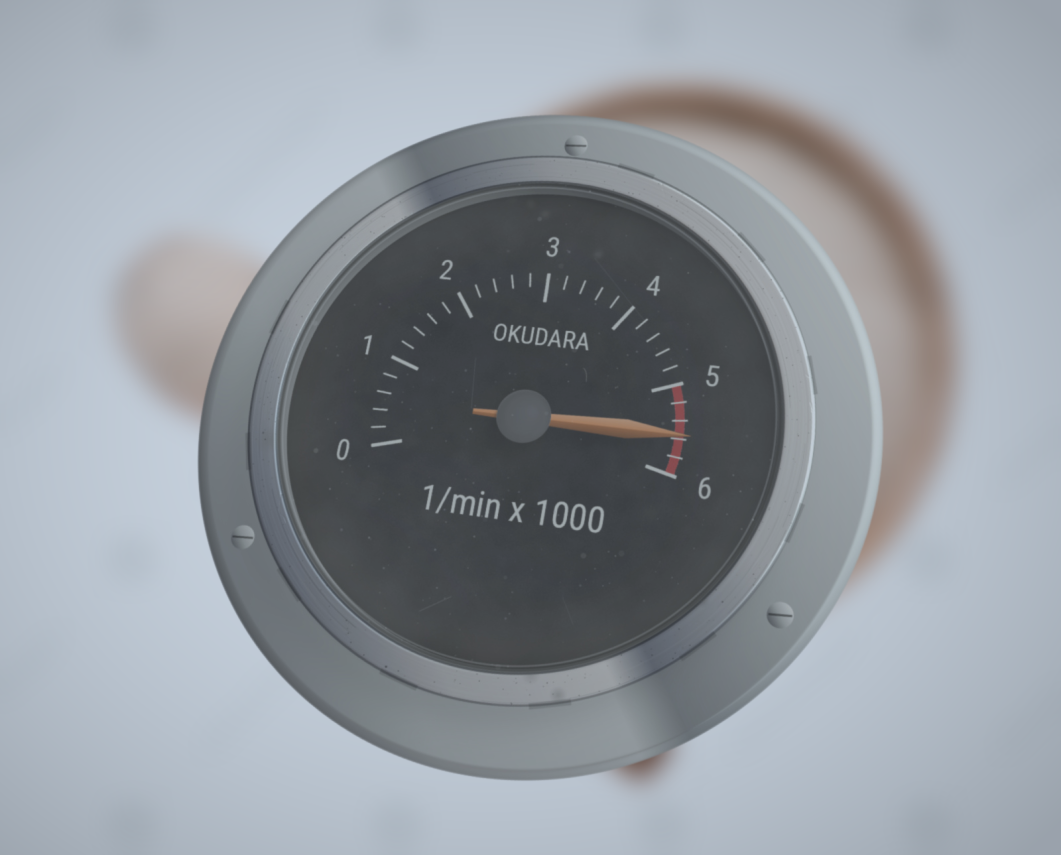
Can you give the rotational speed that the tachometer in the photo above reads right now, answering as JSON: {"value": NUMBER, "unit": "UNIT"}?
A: {"value": 5600, "unit": "rpm"}
